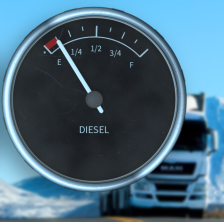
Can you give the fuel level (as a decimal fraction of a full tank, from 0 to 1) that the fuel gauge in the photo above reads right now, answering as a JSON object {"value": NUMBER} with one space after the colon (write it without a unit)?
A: {"value": 0.125}
